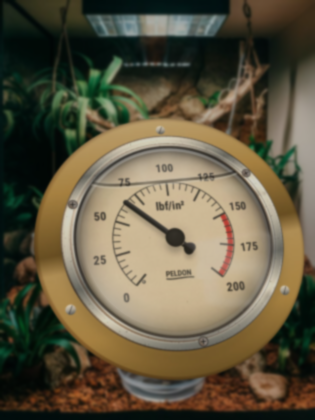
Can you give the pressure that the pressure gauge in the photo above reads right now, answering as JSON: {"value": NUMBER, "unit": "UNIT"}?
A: {"value": 65, "unit": "psi"}
